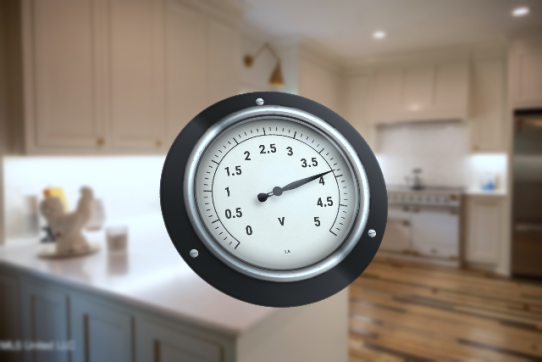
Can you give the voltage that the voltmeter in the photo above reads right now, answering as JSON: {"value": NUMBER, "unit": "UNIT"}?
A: {"value": 3.9, "unit": "V"}
